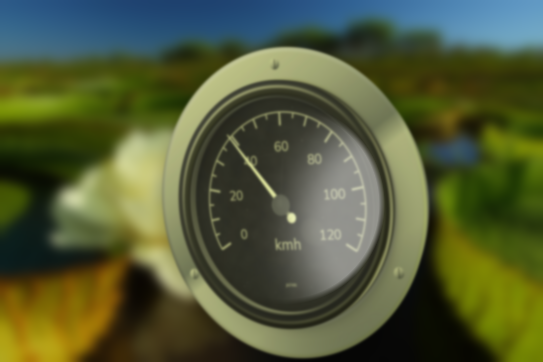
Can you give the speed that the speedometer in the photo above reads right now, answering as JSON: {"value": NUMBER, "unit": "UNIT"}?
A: {"value": 40, "unit": "km/h"}
